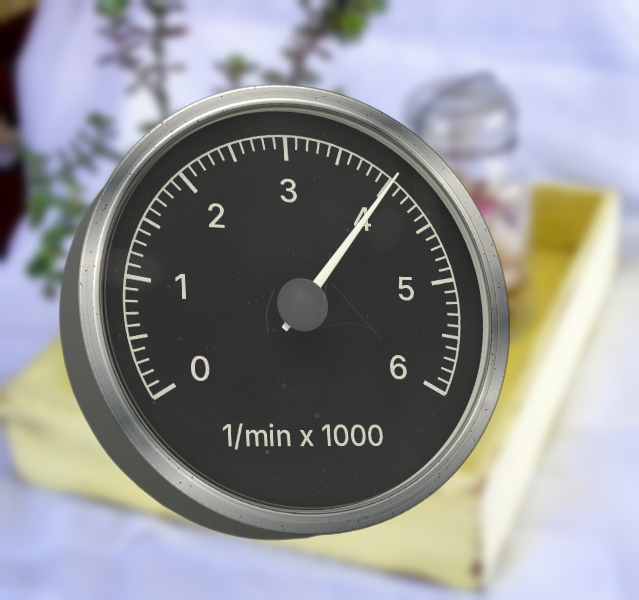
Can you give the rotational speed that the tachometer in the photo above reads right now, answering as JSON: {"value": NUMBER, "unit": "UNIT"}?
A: {"value": 4000, "unit": "rpm"}
